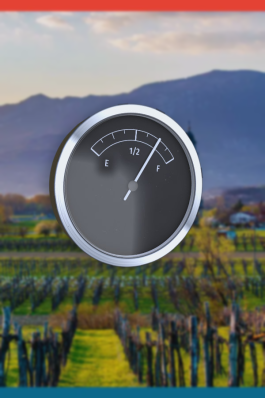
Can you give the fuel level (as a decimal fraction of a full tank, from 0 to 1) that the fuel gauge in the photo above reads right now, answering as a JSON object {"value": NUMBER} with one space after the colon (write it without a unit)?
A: {"value": 0.75}
